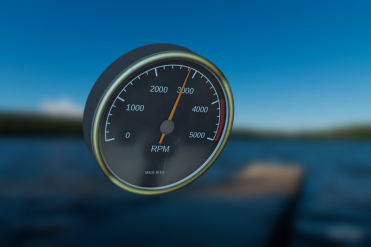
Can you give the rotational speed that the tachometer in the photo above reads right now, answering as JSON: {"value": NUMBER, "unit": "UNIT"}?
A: {"value": 2800, "unit": "rpm"}
